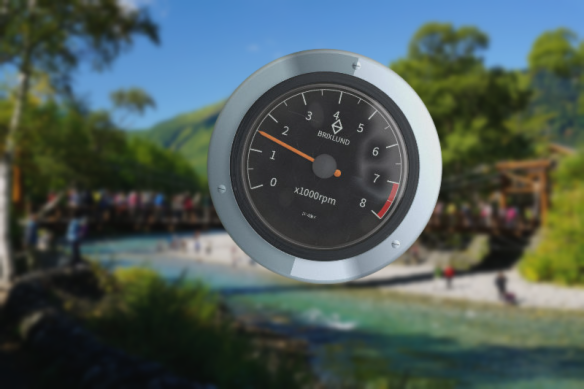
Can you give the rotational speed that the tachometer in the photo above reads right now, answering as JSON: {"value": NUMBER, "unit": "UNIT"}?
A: {"value": 1500, "unit": "rpm"}
